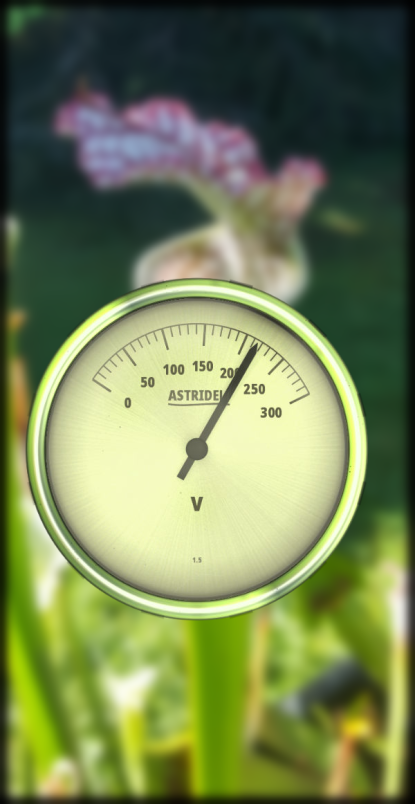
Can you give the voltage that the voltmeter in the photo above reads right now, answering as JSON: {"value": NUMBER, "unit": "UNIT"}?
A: {"value": 215, "unit": "V"}
